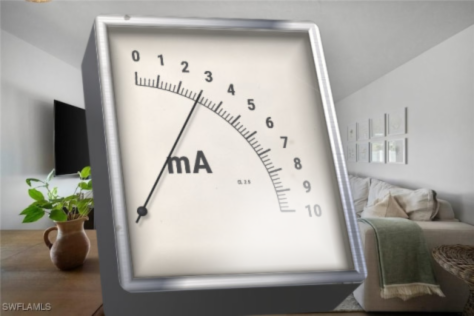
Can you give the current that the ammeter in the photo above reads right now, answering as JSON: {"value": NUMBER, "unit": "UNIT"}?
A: {"value": 3, "unit": "mA"}
